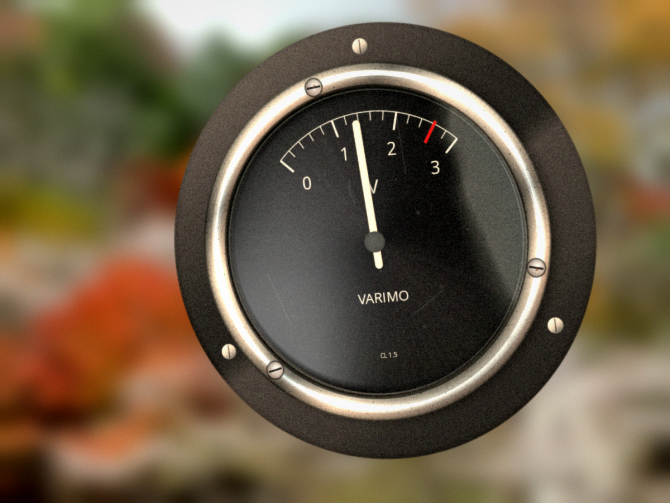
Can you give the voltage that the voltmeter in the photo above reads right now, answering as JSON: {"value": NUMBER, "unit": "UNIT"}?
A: {"value": 1.4, "unit": "V"}
